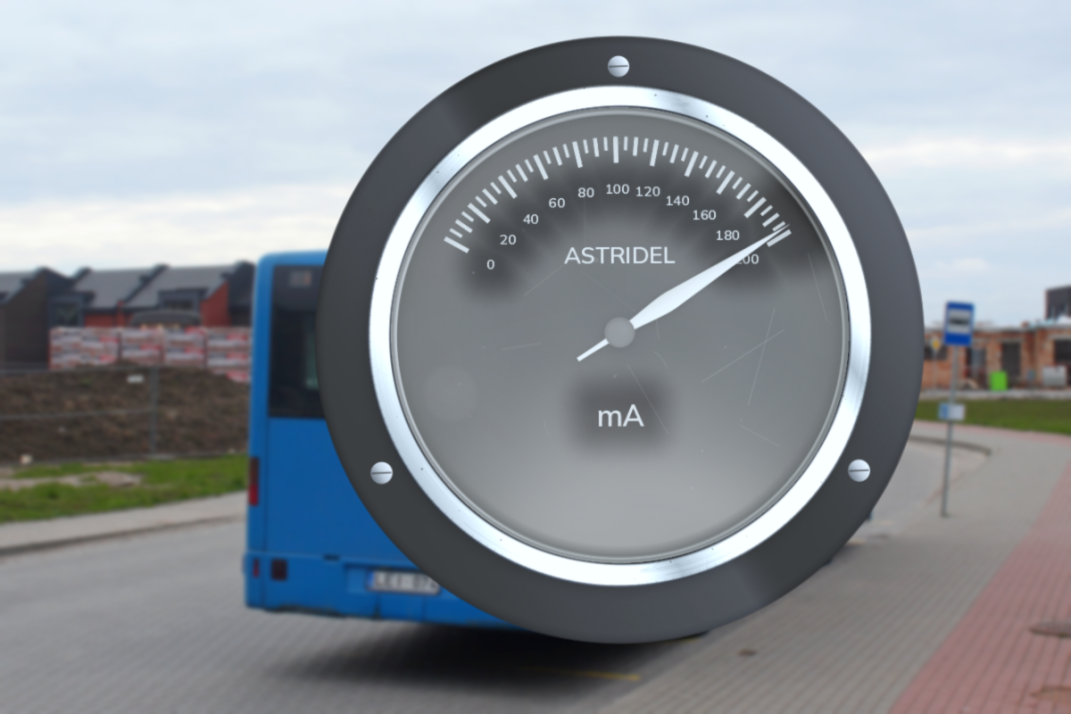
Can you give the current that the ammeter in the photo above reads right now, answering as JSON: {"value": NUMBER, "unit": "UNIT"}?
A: {"value": 197.5, "unit": "mA"}
